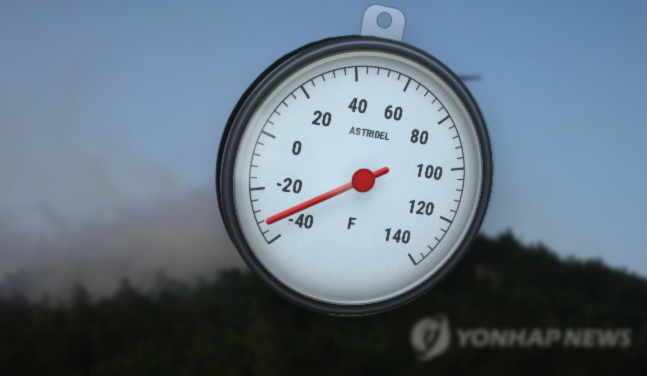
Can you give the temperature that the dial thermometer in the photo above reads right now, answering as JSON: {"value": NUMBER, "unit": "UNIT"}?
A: {"value": -32, "unit": "°F"}
